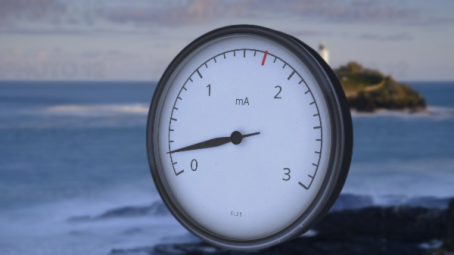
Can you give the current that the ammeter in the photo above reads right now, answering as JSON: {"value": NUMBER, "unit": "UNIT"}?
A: {"value": 0.2, "unit": "mA"}
